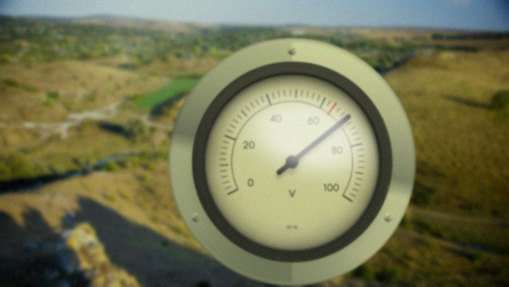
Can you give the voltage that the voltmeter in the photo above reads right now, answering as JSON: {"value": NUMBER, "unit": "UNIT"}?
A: {"value": 70, "unit": "V"}
